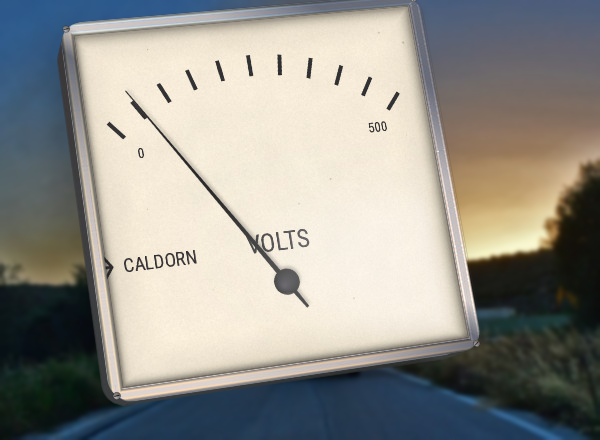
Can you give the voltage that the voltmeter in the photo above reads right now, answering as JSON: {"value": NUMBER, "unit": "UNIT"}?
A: {"value": 50, "unit": "V"}
